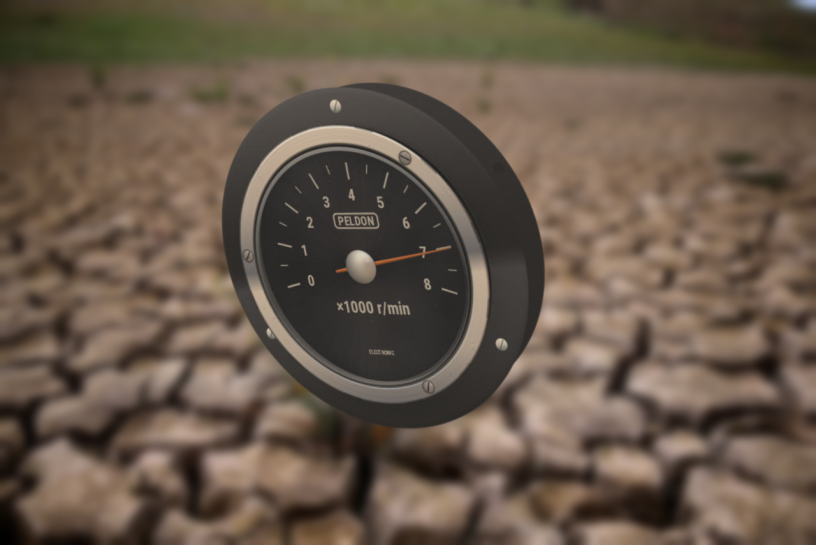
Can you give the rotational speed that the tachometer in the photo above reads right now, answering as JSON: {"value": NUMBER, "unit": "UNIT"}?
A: {"value": 7000, "unit": "rpm"}
